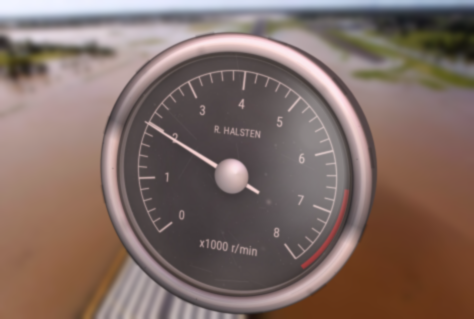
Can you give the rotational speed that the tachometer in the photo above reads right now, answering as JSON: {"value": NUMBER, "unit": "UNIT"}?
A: {"value": 2000, "unit": "rpm"}
